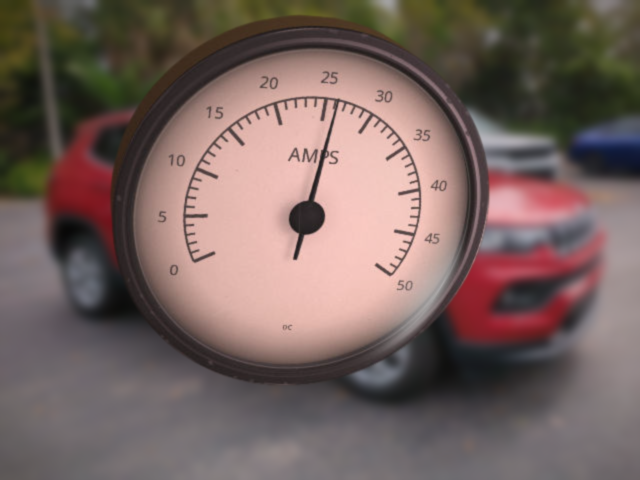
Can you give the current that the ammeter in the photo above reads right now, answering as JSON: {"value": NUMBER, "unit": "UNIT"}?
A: {"value": 26, "unit": "A"}
